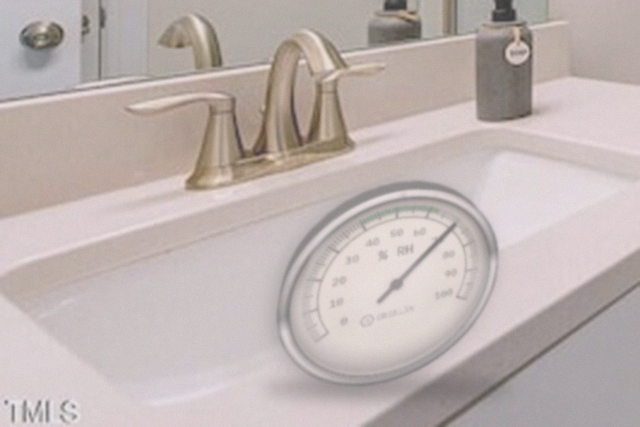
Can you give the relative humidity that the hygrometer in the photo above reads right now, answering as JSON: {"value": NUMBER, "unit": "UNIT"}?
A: {"value": 70, "unit": "%"}
